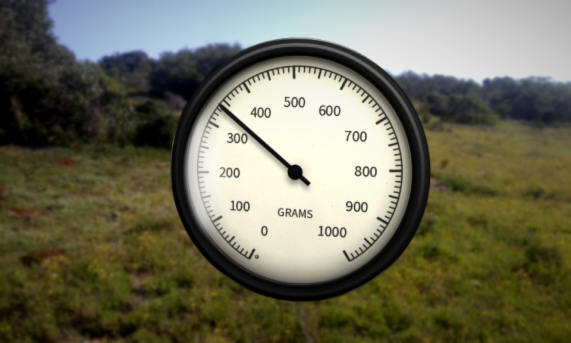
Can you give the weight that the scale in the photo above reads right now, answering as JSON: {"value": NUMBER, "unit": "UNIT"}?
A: {"value": 340, "unit": "g"}
